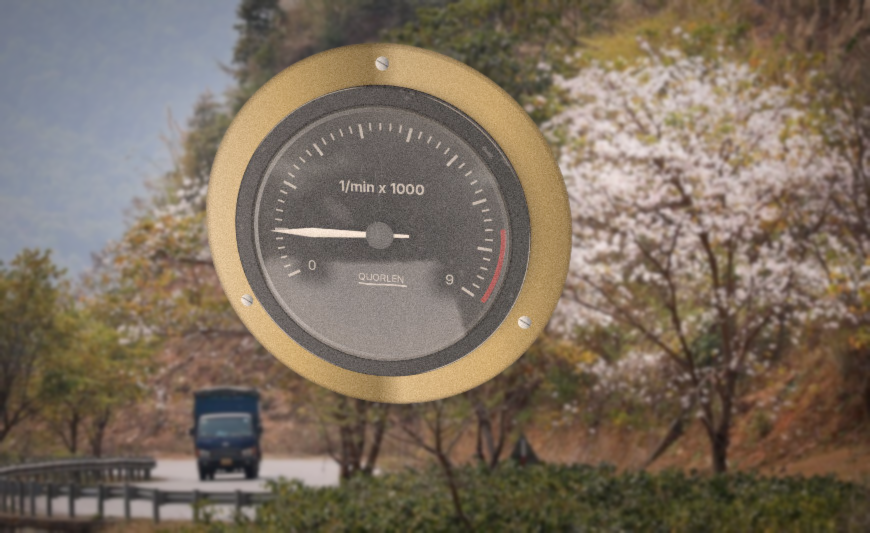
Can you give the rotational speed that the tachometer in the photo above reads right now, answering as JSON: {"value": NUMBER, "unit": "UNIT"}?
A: {"value": 1000, "unit": "rpm"}
